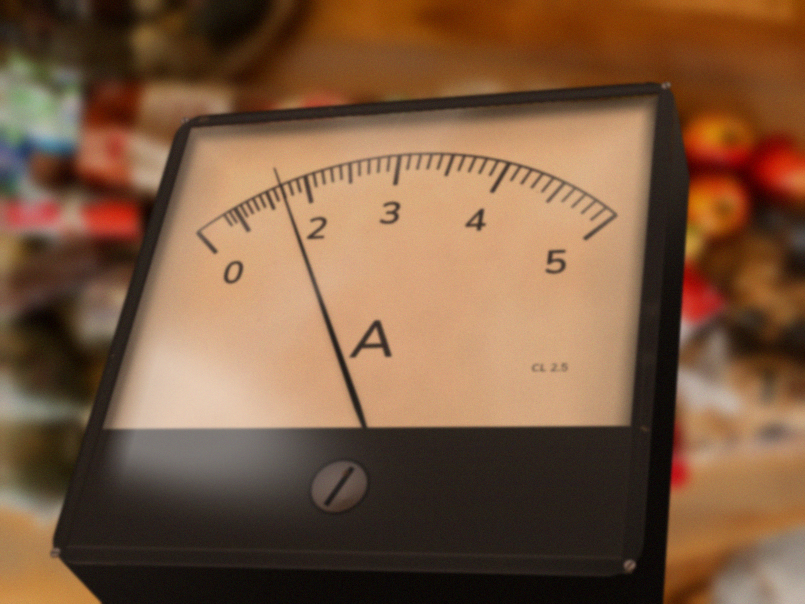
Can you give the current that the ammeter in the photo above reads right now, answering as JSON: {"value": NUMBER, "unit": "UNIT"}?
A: {"value": 1.7, "unit": "A"}
